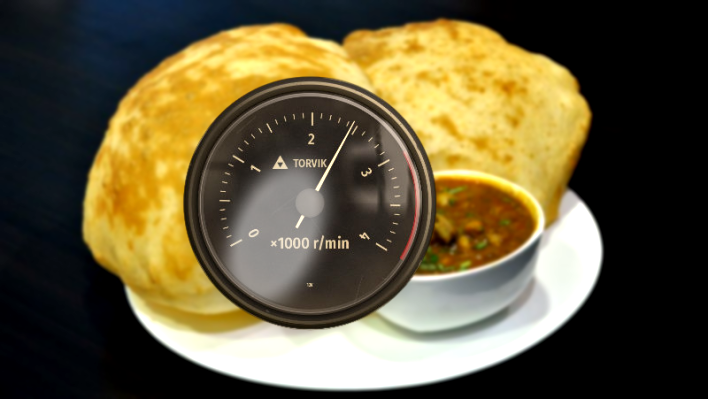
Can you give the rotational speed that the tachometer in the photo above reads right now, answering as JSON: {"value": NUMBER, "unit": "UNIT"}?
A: {"value": 2450, "unit": "rpm"}
